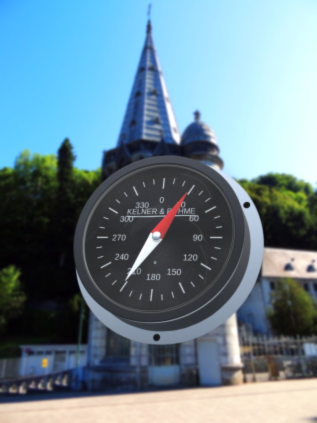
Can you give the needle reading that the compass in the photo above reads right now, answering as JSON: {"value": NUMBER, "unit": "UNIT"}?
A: {"value": 30, "unit": "°"}
